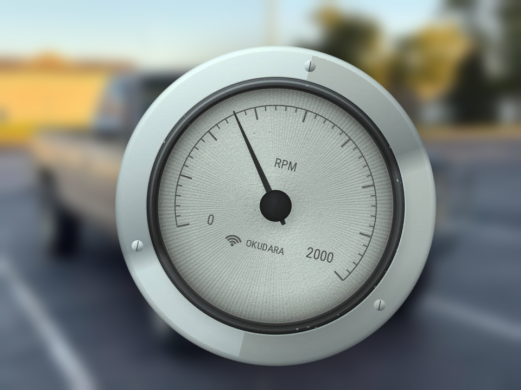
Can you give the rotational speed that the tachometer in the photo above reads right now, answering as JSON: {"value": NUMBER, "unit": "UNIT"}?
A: {"value": 650, "unit": "rpm"}
